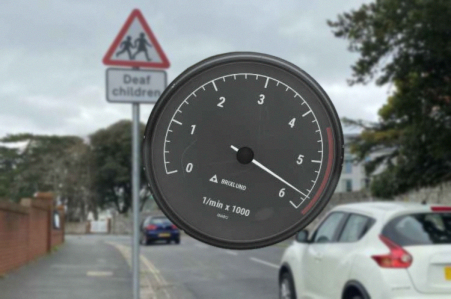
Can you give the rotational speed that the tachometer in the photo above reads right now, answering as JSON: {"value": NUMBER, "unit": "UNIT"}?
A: {"value": 5700, "unit": "rpm"}
